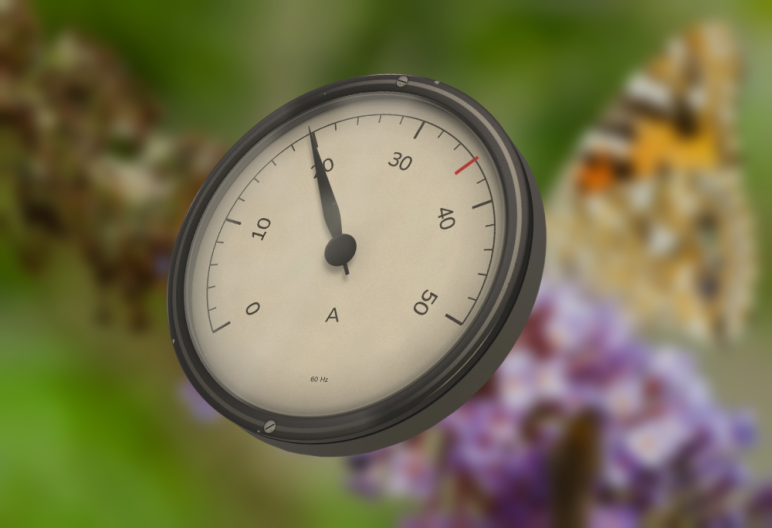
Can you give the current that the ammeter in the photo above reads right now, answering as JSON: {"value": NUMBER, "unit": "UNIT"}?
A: {"value": 20, "unit": "A"}
